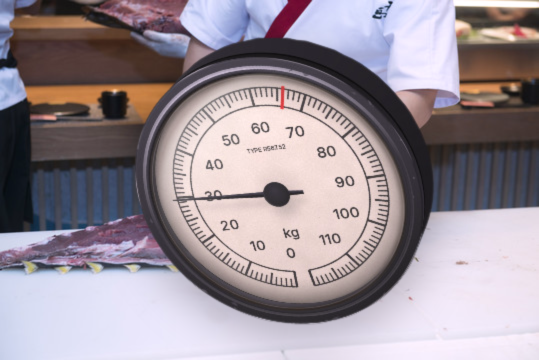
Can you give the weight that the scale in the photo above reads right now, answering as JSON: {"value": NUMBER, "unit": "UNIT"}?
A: {"value": 30, "unit": "kg"}
